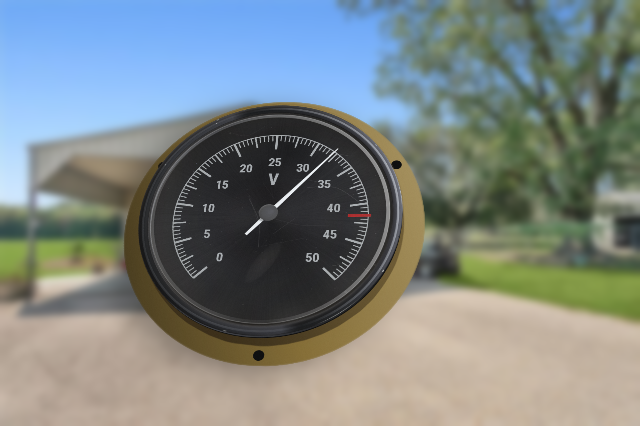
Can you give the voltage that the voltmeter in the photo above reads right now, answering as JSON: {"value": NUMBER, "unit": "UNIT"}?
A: {"value": 32.5, "unit": "V"}
